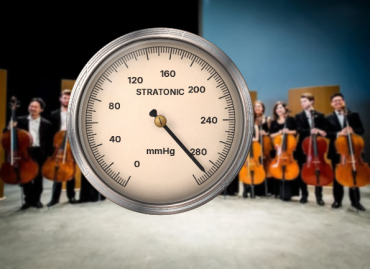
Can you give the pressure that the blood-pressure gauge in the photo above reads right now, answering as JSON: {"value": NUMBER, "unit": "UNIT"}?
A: {"value": 290, "unit": "mmHg"}
